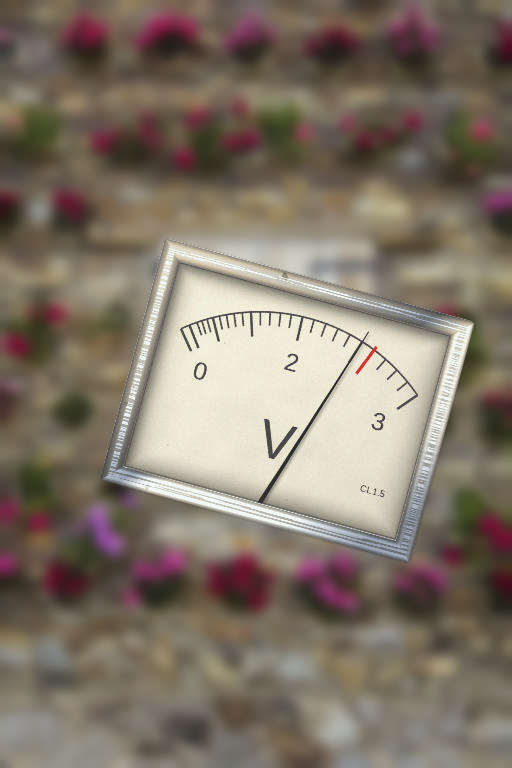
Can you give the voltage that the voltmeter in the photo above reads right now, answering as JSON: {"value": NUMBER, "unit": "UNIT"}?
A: {"value": 2.5, "unit": "V"}
